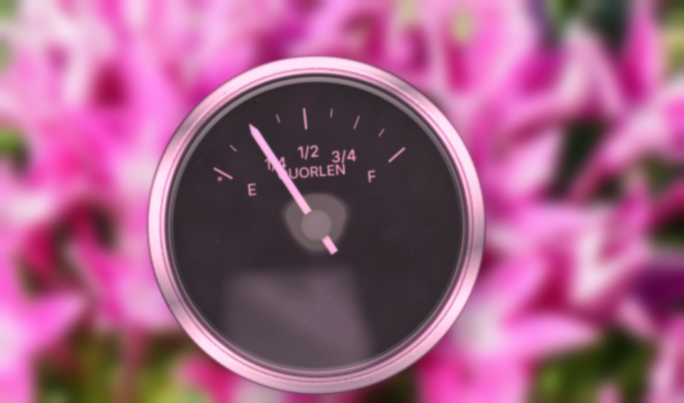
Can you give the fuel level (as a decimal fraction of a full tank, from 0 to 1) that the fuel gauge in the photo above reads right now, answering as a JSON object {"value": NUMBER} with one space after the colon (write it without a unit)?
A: {"value": 0.25}
